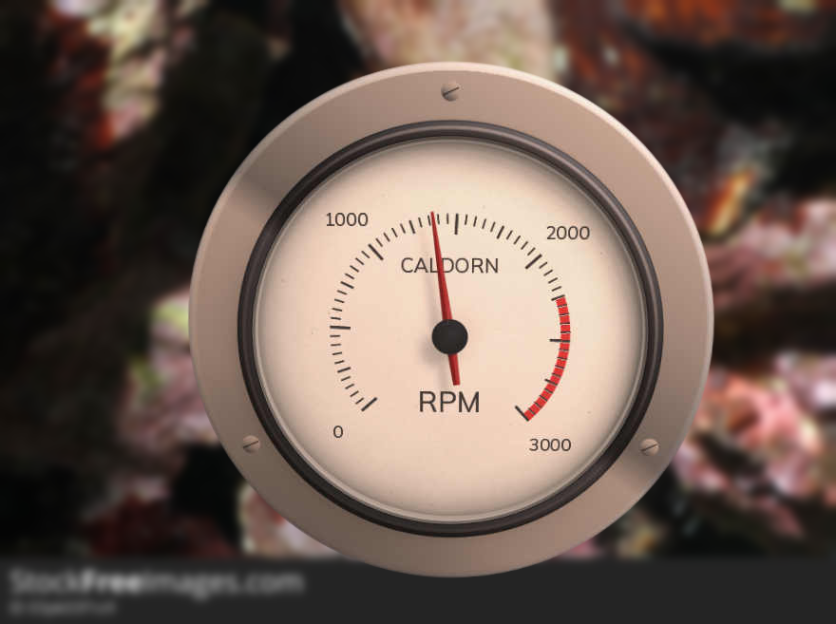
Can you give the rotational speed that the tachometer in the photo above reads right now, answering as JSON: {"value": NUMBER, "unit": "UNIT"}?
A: {"value": 1375, "unit": "rpm"}
